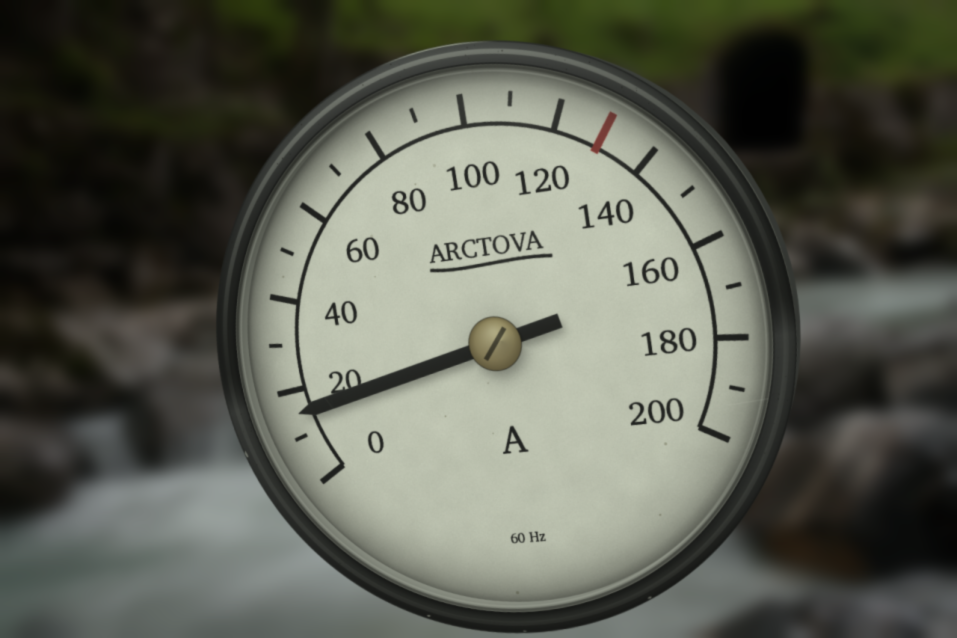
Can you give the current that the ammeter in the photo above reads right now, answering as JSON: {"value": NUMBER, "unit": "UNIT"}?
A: {"value": 15, "unit": "A"}
